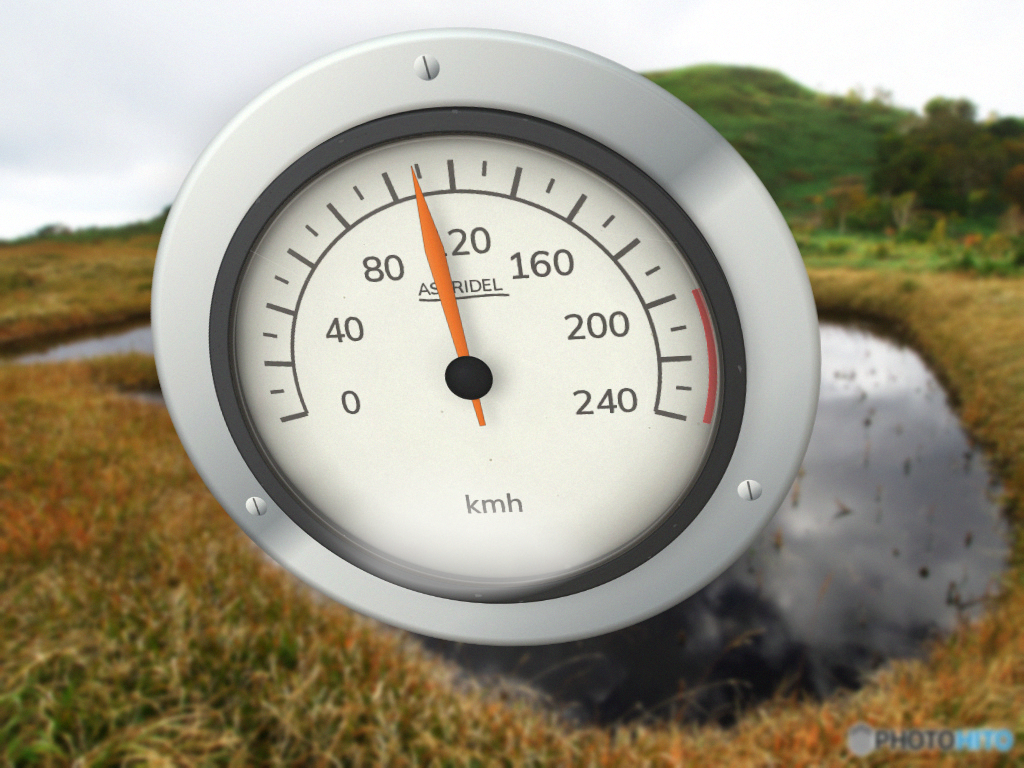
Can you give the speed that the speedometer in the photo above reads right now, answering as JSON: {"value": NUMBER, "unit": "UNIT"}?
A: {"value": 110, "unit": "km/h"}
